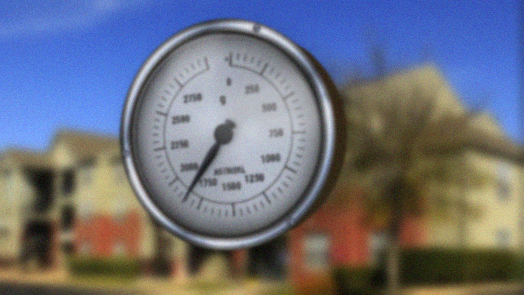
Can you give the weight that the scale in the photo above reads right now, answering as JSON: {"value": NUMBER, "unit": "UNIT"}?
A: {"value": 1850, "unit": "g"}
